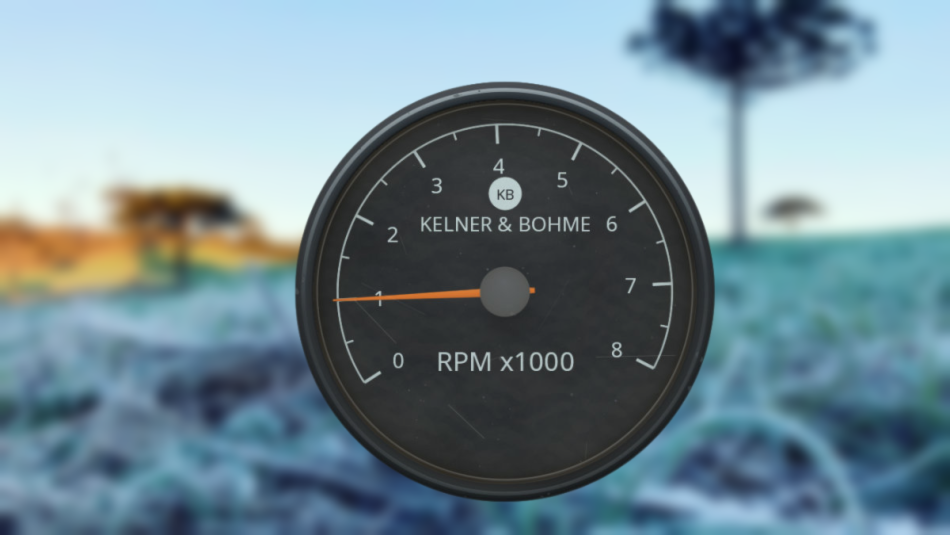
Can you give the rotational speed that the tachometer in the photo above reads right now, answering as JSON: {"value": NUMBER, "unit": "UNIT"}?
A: {"value": 1000, "unit": "rpm"}
